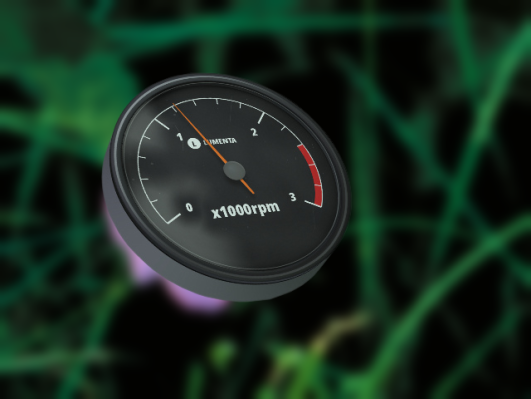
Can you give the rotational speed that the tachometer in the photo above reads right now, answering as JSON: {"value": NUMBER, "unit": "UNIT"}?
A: {"value": 1200, "unit": "rpm"}
